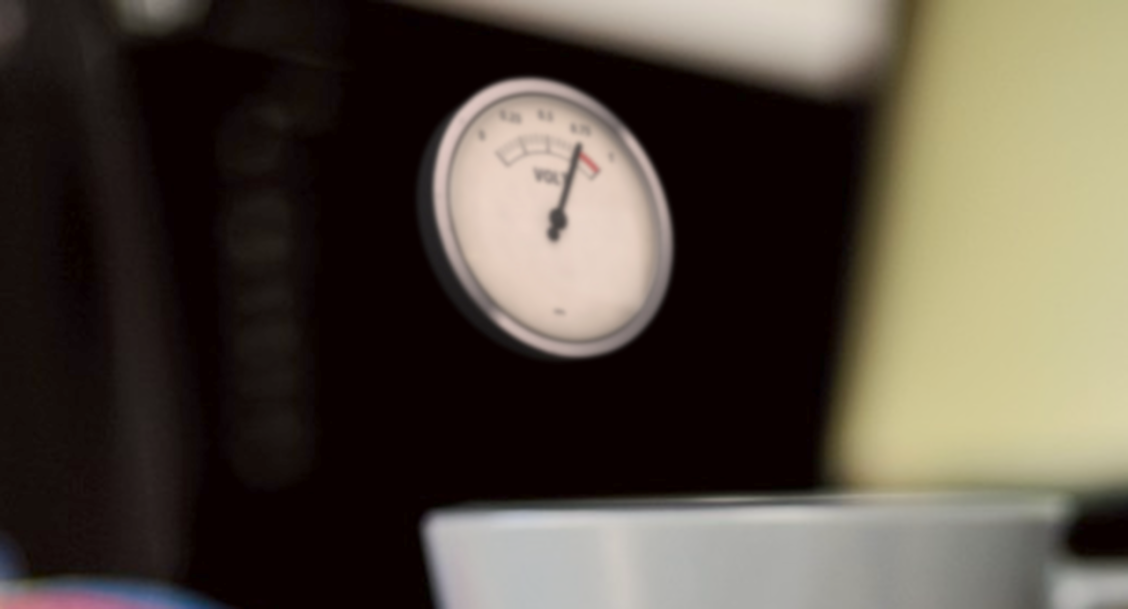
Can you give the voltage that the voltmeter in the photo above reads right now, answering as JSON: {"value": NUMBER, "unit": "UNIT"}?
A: {"value": 0.75, "unit": "V"}
